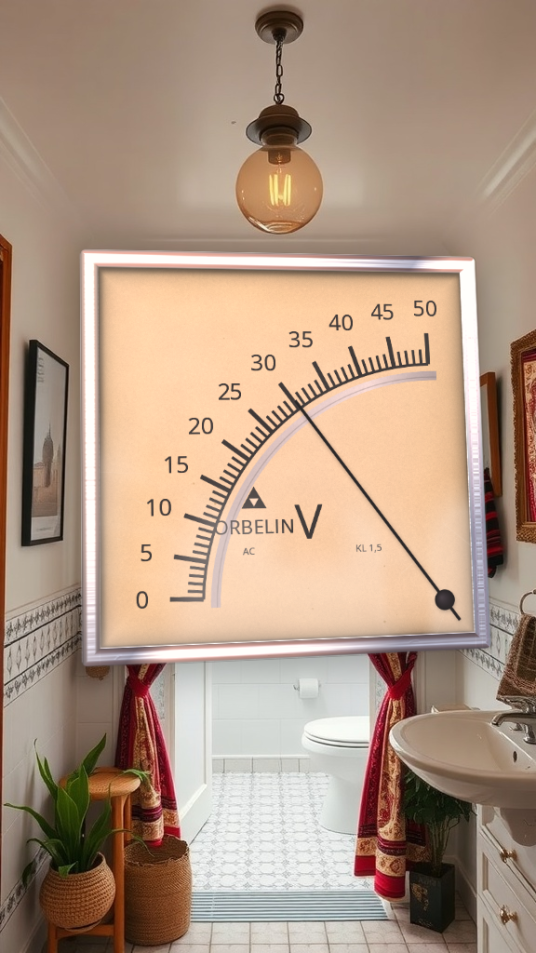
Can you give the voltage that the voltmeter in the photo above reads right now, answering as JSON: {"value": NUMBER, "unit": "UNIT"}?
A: {"value": 30, "unit": "V"}
